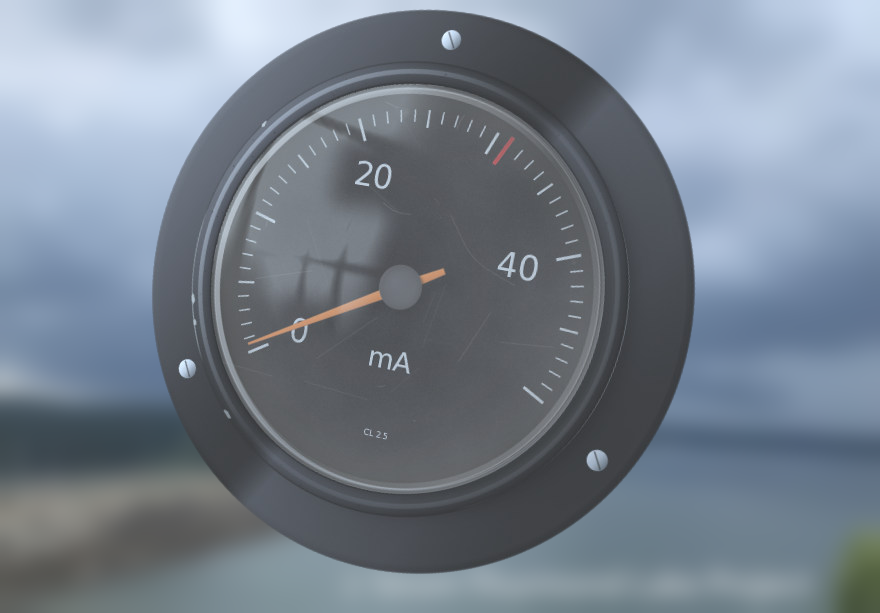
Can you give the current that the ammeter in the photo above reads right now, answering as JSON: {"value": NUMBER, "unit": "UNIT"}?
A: {"value": 0.5, "unit": "mA"}
